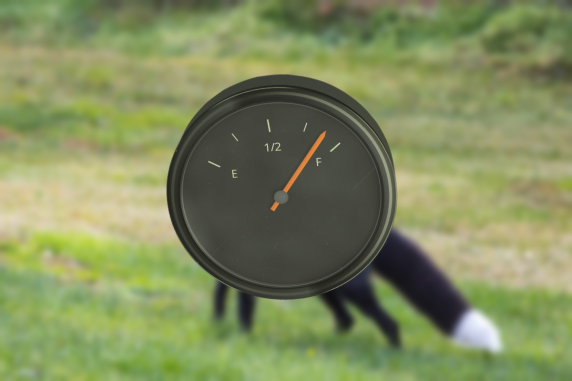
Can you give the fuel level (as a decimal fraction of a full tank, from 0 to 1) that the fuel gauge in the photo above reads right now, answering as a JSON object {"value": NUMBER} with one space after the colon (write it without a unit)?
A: {"value": 0.875}
